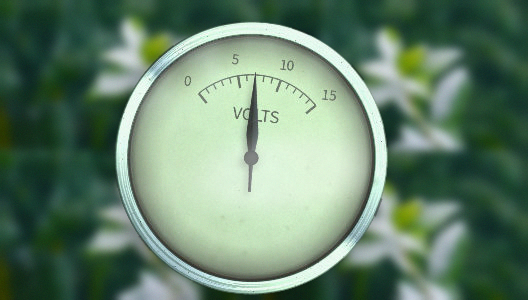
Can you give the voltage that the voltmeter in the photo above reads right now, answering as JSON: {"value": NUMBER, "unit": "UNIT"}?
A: {"value": 7, "unit": "V"}
